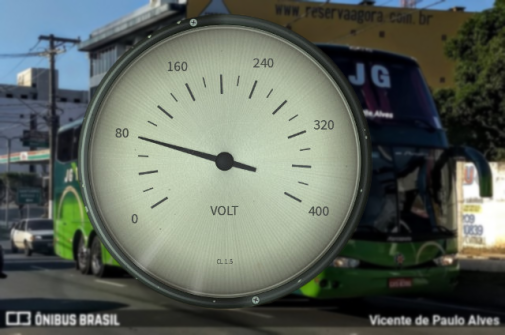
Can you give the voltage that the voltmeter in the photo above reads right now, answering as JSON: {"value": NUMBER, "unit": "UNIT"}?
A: {"value": 80, "unit": "V"}
